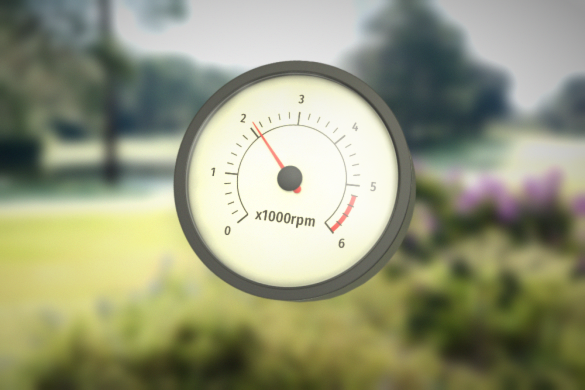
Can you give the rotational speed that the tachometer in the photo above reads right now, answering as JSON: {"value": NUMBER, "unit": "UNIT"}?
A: {"value": 2100, "unit": "rpm"}
